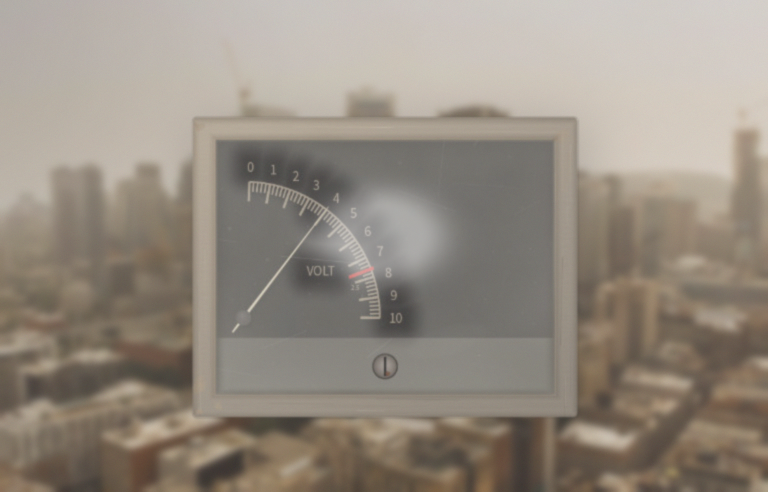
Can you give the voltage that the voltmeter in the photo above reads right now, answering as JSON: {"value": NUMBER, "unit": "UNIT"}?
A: {"value": 4, "unit": "V"}
